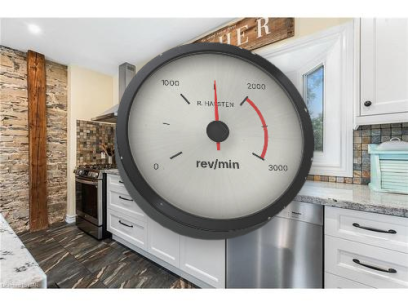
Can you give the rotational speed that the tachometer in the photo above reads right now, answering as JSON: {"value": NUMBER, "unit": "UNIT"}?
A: {"value": 1500, "unit": "rpm"}
